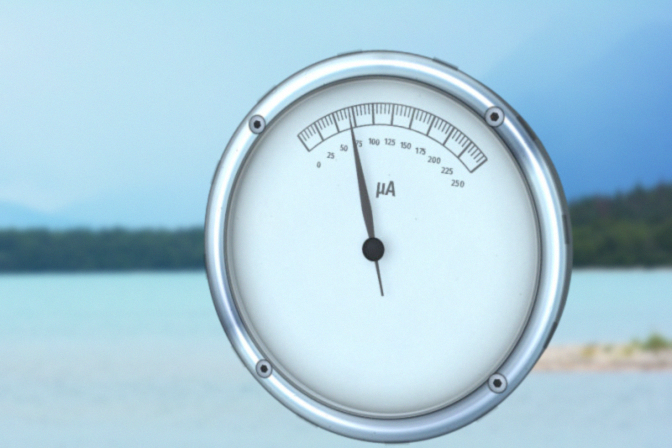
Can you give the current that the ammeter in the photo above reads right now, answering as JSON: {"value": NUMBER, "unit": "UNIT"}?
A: {"value": 75, "unit": "µA"}
